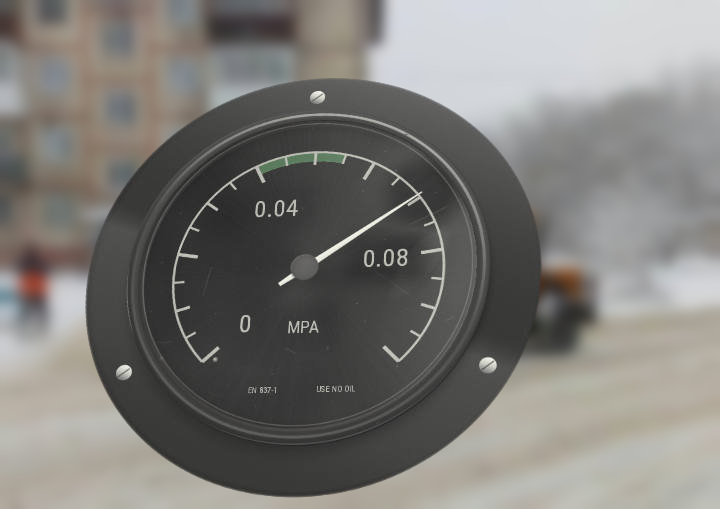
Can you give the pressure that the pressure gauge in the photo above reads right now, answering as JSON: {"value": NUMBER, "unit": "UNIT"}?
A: {"value": 0.07, "unit": "MPa"}
